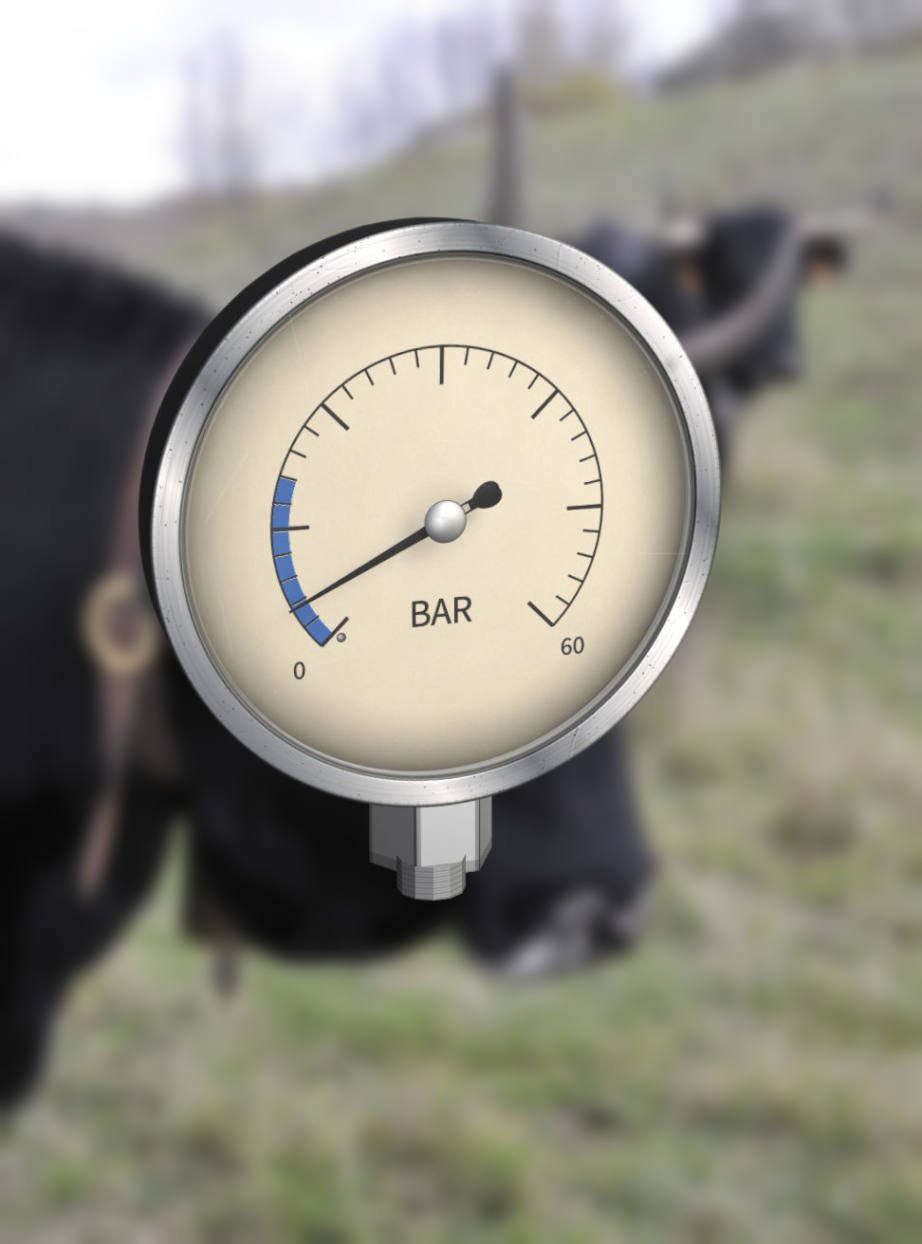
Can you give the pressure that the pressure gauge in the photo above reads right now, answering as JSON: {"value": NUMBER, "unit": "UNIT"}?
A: {"value": 4, "unit": "bar"}
